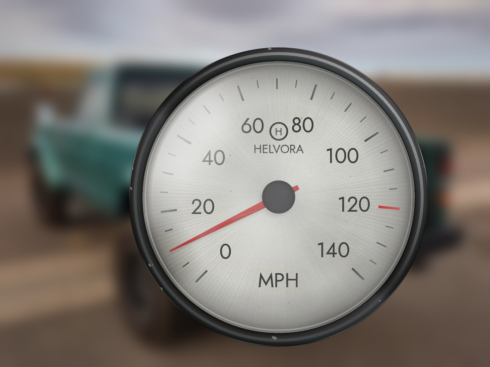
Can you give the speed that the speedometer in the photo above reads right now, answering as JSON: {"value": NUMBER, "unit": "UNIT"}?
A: {"value": 10, "unit": "mph"}
